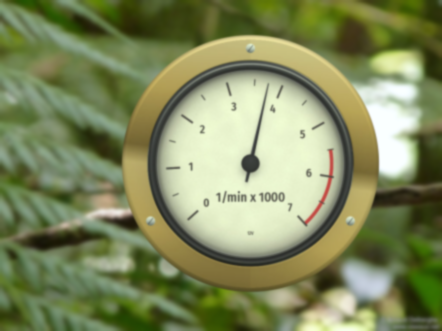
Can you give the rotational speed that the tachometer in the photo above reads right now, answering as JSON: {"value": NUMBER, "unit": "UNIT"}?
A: {"value": 3750, "unit": "rpm"}
